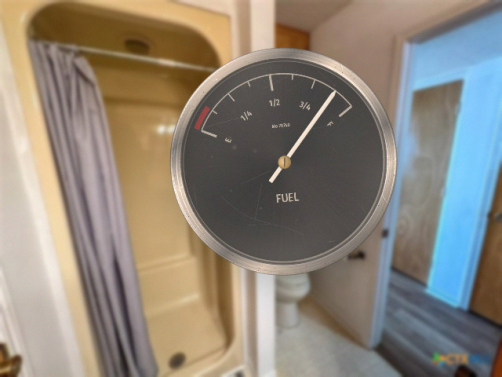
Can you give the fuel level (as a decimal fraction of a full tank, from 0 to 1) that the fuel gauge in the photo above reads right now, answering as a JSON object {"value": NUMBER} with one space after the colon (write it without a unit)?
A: {"value": 0.875}
